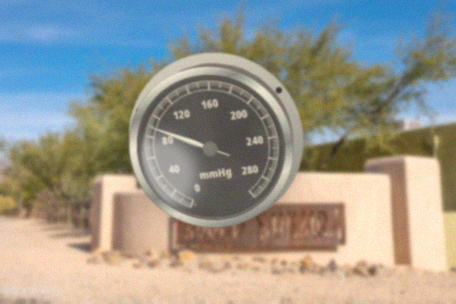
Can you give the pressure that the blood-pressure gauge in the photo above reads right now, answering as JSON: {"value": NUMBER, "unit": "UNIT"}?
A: {"value": 90, "unit": "mmHg"}
